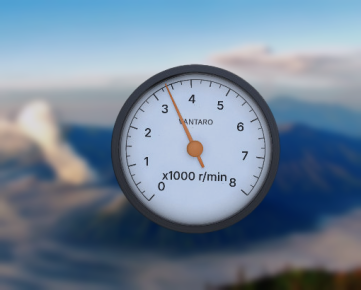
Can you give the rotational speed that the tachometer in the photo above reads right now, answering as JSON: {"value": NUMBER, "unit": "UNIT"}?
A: {"value": 3375, "unit": "rpm"}
